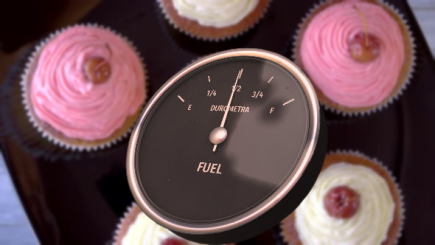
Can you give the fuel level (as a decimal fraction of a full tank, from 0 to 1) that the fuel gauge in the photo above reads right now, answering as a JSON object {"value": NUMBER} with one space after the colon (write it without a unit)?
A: {"value": 0.5}
